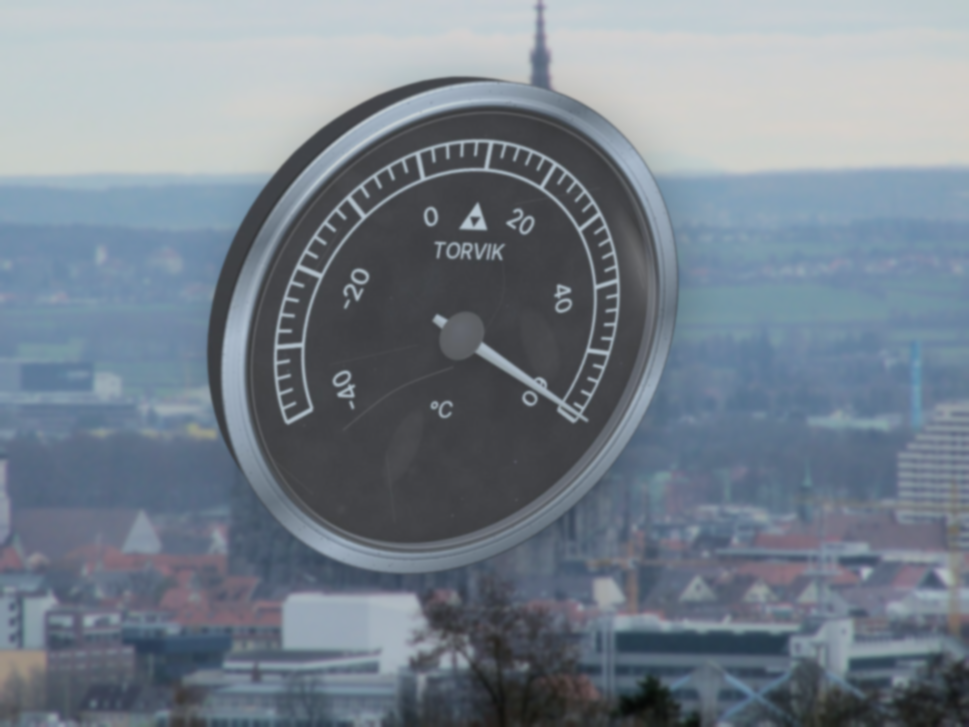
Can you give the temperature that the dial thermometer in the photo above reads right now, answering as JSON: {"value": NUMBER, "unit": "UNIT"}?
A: {"value": 59, "unit": "°C"}
